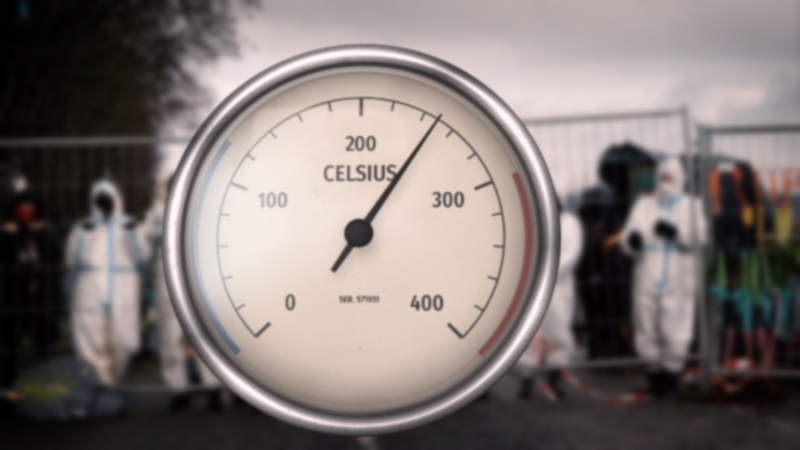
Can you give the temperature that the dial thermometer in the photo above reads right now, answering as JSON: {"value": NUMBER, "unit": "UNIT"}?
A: {"value": 250, "unit": "°C"}
